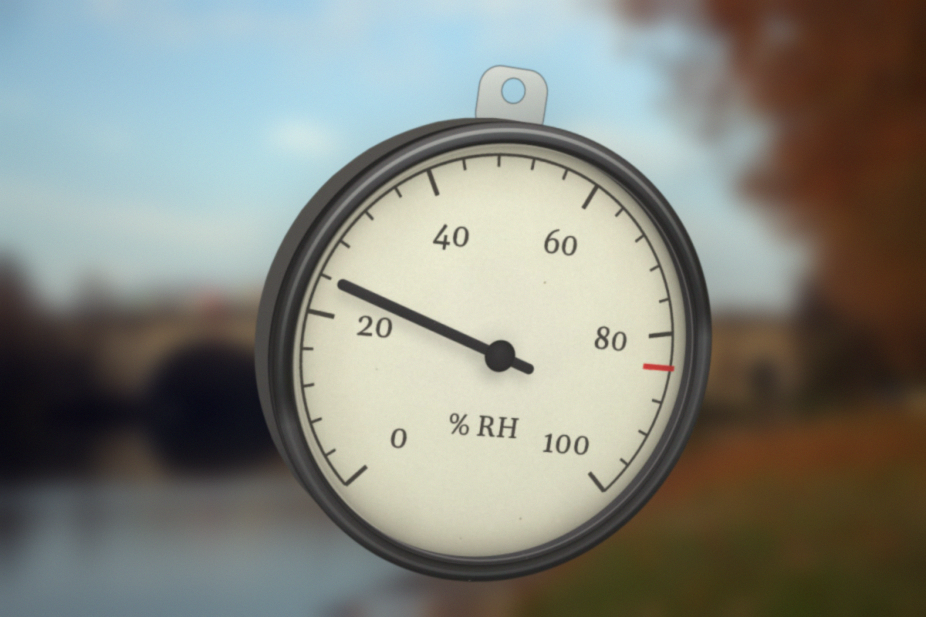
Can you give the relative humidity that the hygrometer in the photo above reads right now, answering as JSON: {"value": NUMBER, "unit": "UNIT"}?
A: {"value": 24, "unit": "%"}
